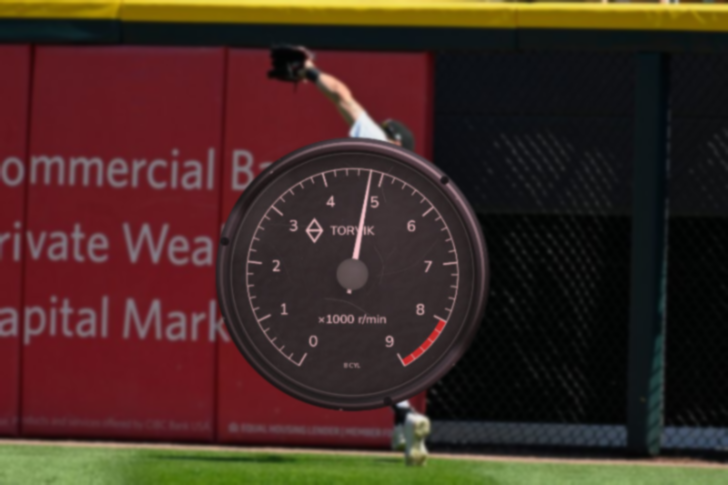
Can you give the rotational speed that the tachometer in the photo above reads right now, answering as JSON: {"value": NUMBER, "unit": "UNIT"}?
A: {"value": 4800, "unit": "rpm"}
